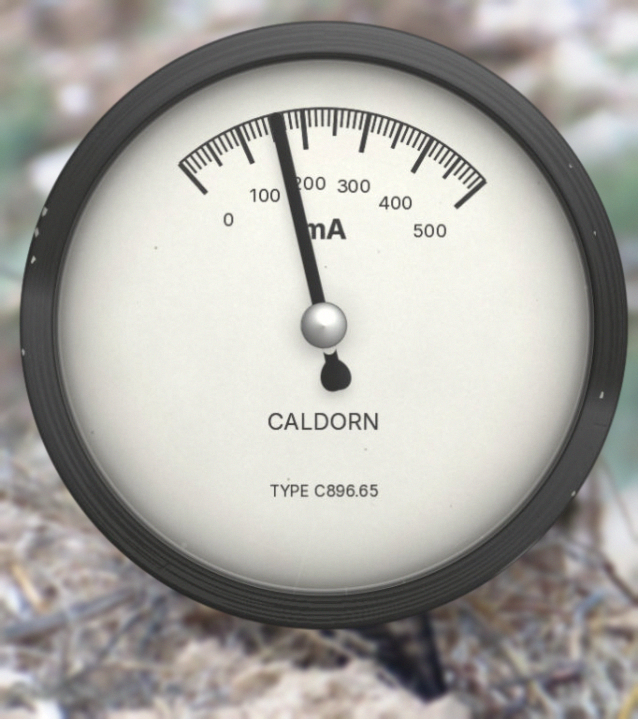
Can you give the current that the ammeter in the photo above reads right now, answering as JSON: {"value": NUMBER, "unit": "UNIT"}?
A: {"value": 160, "unit": "mA"}
